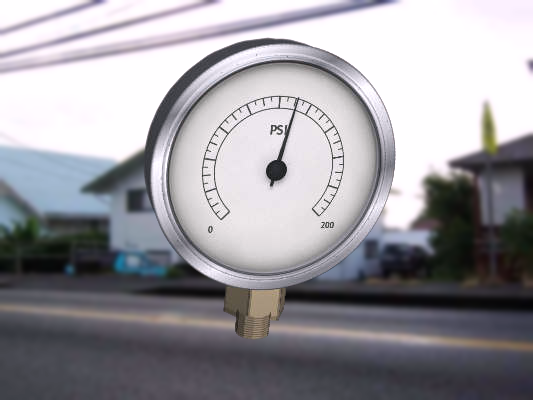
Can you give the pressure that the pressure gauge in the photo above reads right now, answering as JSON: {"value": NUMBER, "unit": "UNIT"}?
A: {"value": 110, "unit": "psi"}
